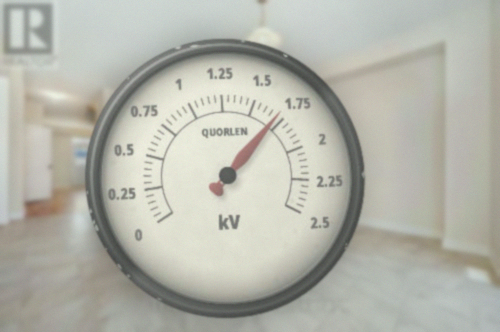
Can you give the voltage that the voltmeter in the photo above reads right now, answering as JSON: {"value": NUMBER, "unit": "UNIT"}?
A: {"value": 1.7, "unit": "kV"}
